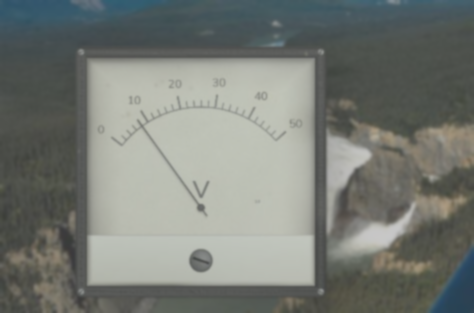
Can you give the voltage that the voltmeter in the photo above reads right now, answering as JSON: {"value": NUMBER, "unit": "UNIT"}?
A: {"value": 8, "unit": "V"}
